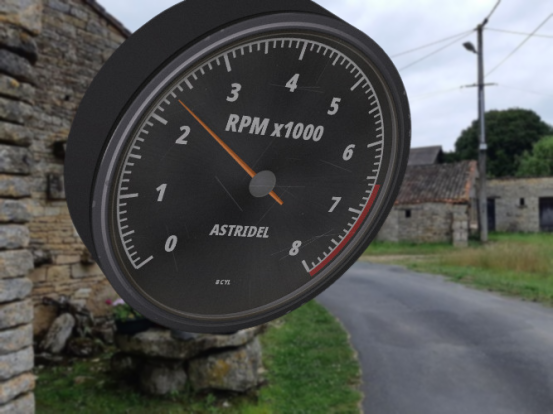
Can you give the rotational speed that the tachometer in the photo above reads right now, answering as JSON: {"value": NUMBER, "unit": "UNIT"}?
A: {"value": 2300, "unit": "rpm"}
